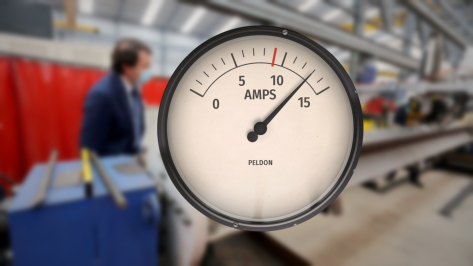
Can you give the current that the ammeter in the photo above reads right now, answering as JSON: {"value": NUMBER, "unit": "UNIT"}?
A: {"value": 13, "unit": "A"}
